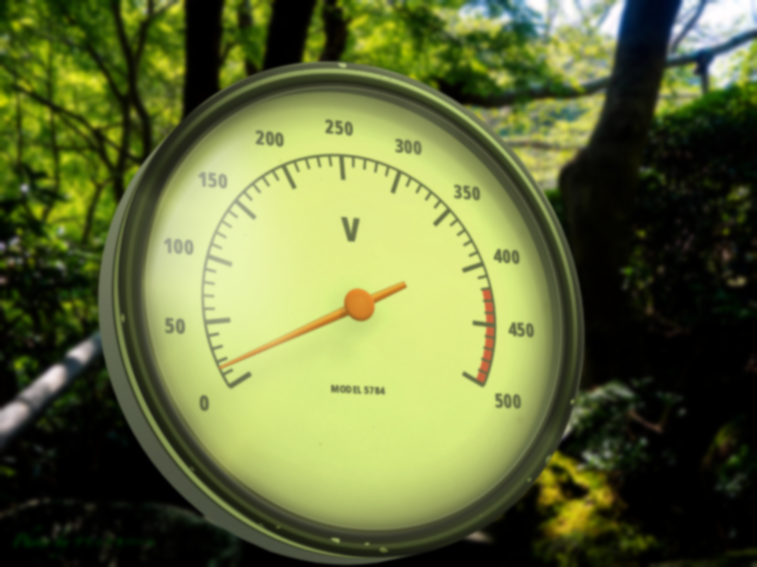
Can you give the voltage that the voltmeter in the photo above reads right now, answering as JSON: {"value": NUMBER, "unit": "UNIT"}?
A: {"value": 15, "unit": "V"}
